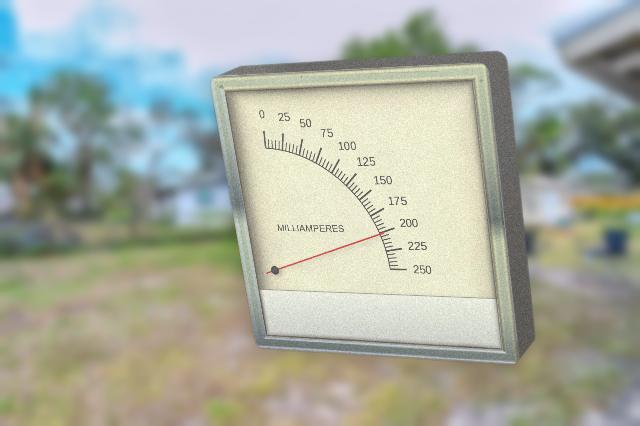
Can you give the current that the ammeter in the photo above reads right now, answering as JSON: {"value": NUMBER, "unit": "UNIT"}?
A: {"value": 200, "unit": "mA"}
